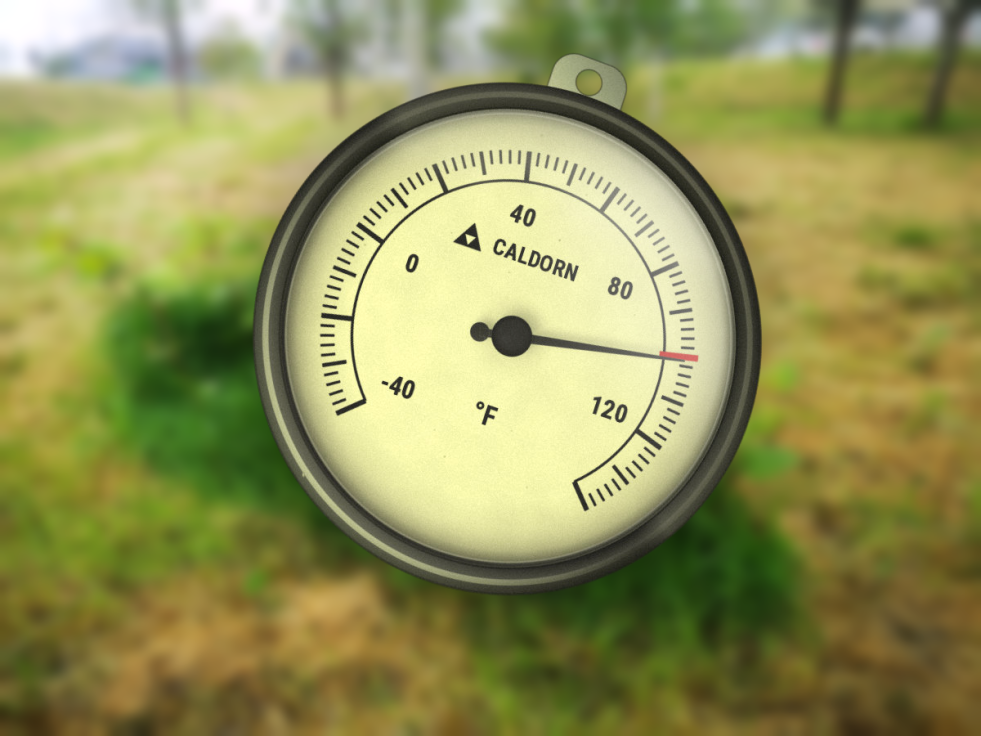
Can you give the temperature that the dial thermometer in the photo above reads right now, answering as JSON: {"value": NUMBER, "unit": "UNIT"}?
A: {"value": 101, "unit": "°F"}
